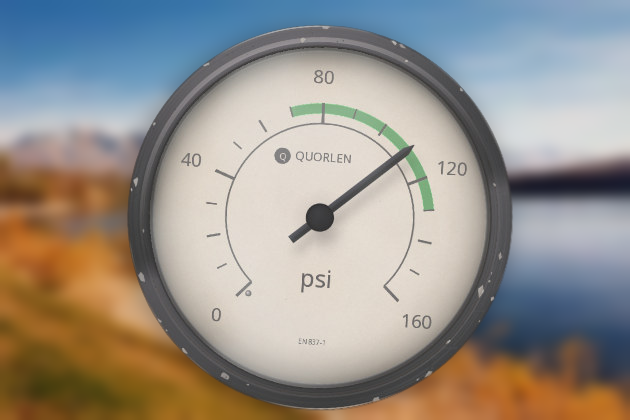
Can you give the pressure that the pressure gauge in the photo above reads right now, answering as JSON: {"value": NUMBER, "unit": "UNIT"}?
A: {"value": 110, "unit": "psi"}
